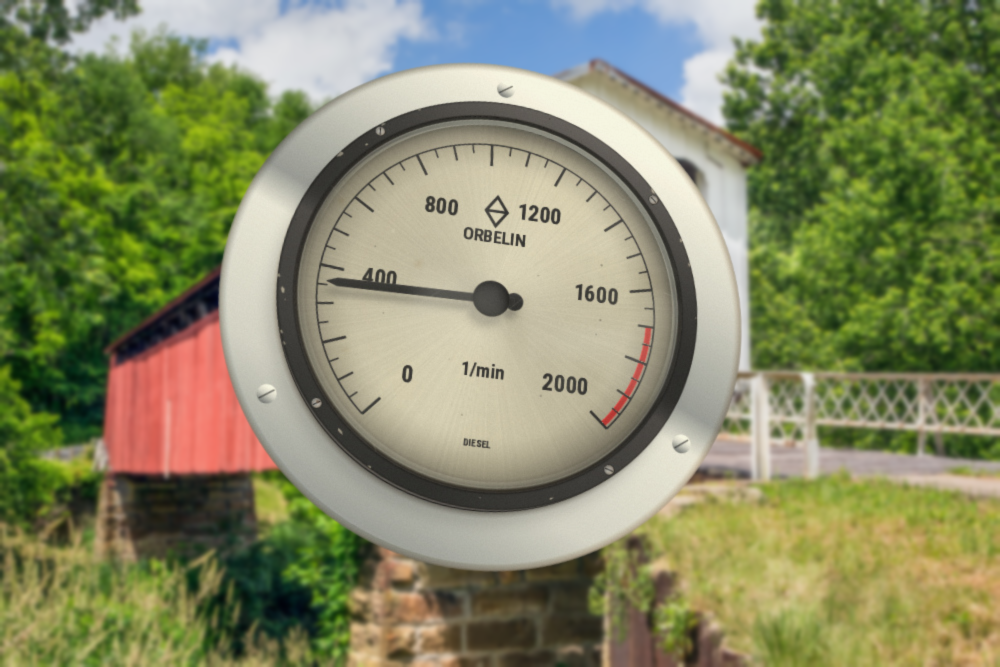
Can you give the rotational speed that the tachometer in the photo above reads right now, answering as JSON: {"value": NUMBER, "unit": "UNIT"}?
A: {"value": 350, "unit": "rpm"}
